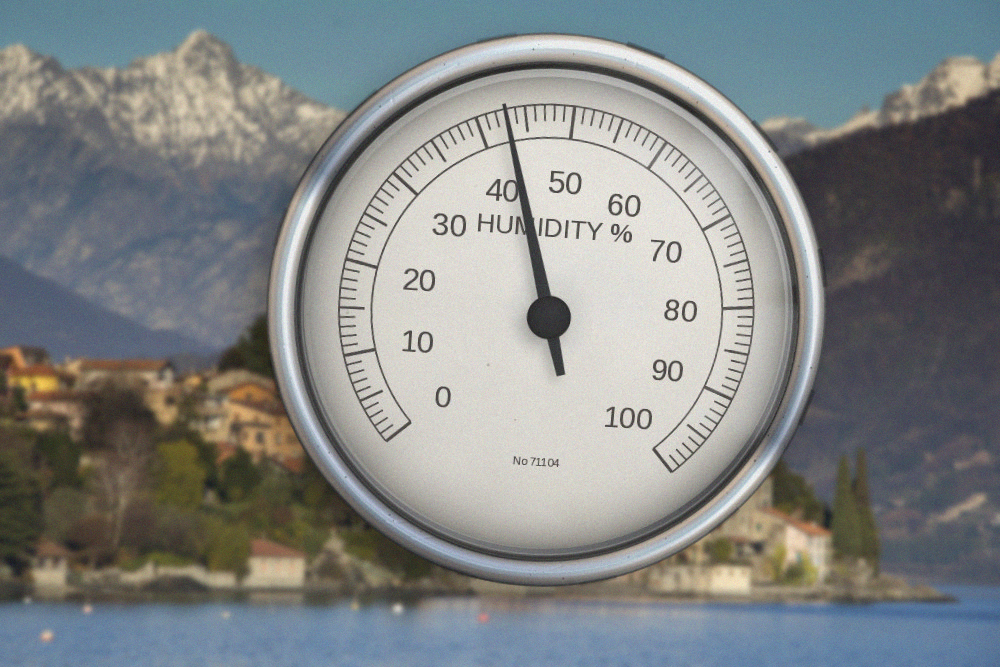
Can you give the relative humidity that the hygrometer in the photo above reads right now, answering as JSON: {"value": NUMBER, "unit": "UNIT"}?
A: {"value": 43, "unit": "%"}
